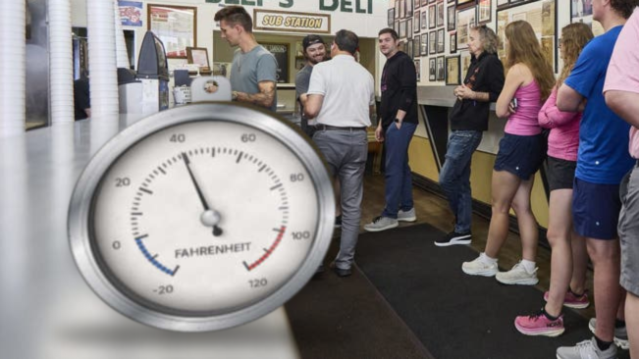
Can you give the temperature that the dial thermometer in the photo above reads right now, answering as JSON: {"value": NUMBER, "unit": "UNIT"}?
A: {"value": 40, "unit": "°F"}
